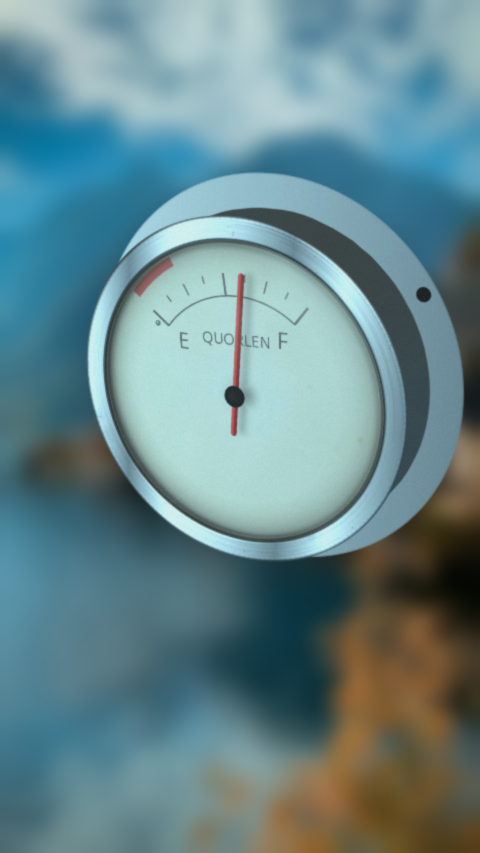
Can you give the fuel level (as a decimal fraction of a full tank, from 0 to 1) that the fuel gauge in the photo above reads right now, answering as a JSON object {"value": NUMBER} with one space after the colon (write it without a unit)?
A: {"value": 0.625}
